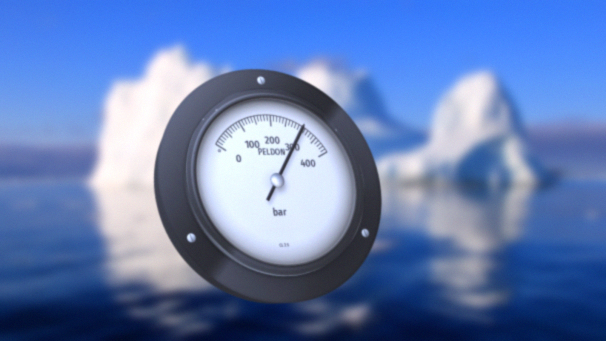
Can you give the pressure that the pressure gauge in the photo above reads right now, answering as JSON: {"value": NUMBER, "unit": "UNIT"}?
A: {"value": 300, "unit": "bar"}
